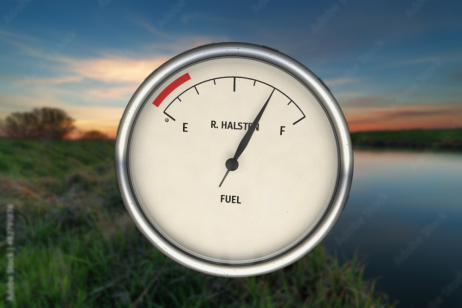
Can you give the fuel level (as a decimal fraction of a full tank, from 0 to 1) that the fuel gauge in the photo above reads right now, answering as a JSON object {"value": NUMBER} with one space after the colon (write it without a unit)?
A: {"value": 0.75}
